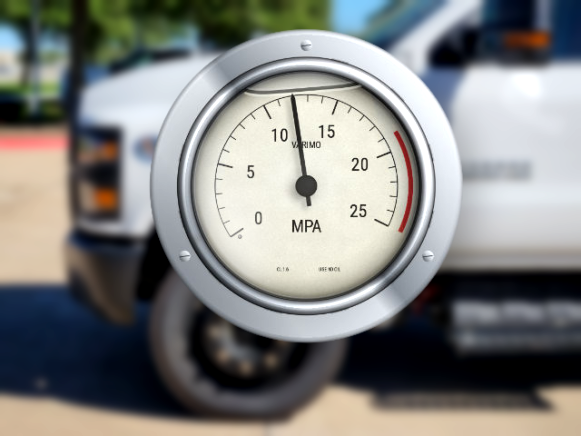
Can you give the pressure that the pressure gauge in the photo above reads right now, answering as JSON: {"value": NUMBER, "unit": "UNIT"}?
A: {"value": 12, "unit": "MPa"}
